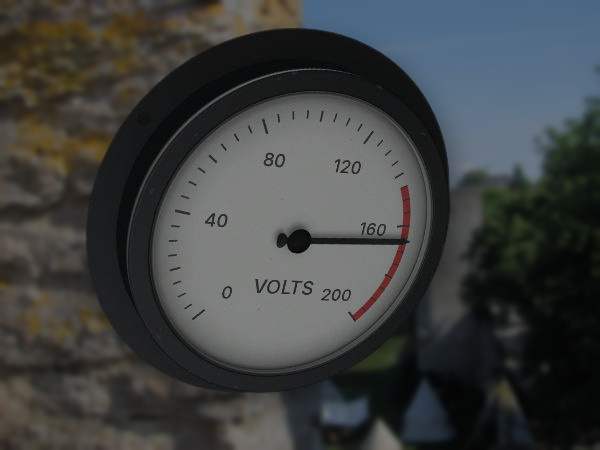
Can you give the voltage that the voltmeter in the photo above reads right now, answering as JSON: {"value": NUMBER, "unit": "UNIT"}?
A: {"value": 165, "unit": "V"}
